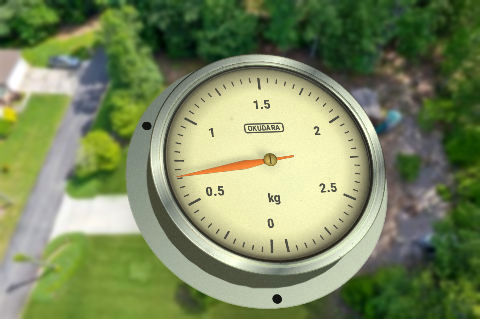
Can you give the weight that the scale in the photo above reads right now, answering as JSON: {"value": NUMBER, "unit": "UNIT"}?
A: {"value": 0.65, "unit": "kg"}
